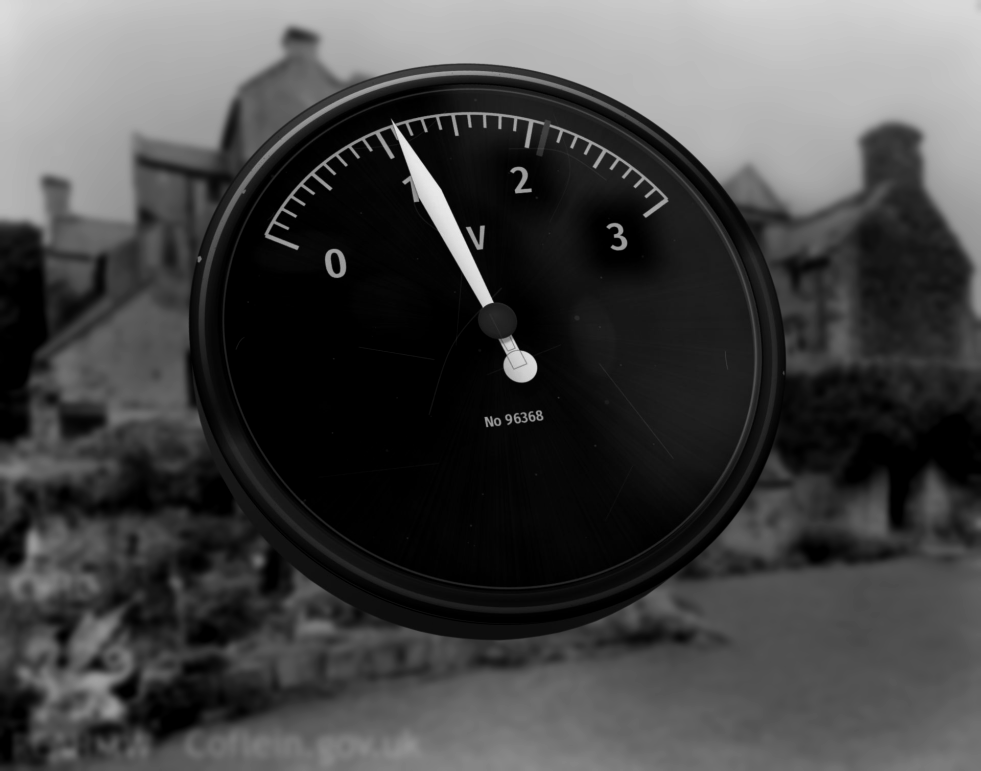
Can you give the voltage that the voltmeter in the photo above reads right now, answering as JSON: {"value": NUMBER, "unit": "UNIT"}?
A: {"value": 1.1, "unit": "V"}
